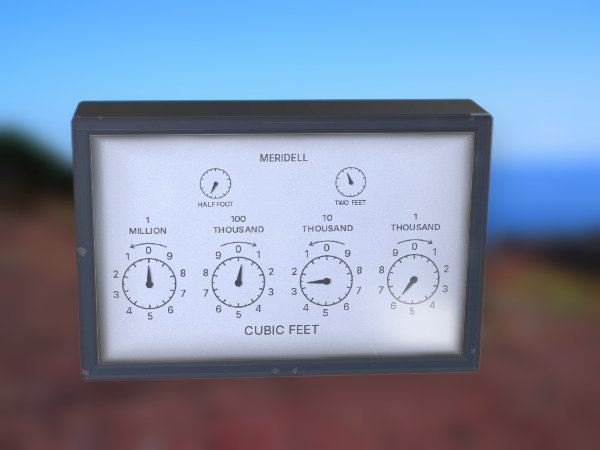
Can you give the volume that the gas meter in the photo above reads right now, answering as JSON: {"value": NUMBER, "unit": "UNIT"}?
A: {"value": 2600, "unit": "ft³"}
